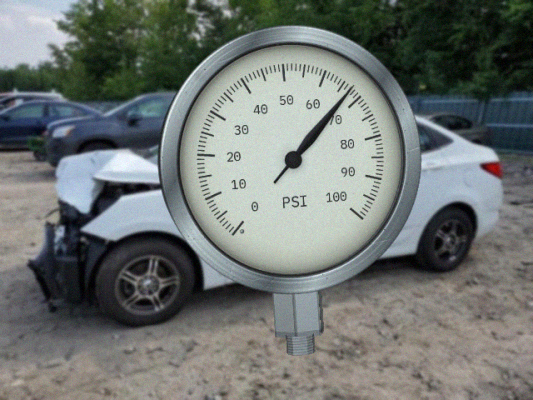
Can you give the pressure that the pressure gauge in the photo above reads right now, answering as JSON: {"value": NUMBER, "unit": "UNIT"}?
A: {"value": 67, "unit": "psi"}
